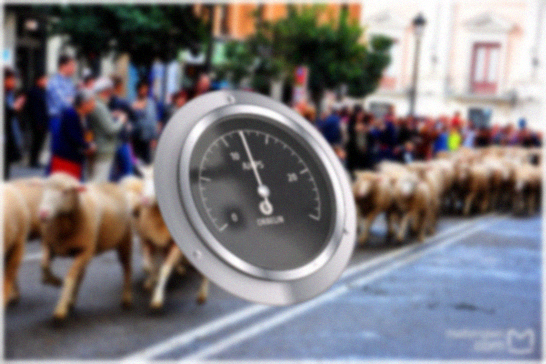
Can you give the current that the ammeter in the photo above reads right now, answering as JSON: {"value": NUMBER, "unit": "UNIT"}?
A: {"value": 12, "unit": "A"}
